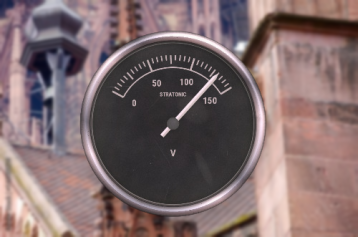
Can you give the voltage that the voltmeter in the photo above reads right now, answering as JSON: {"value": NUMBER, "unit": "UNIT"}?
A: {"value": 130, "unit": "V"}
